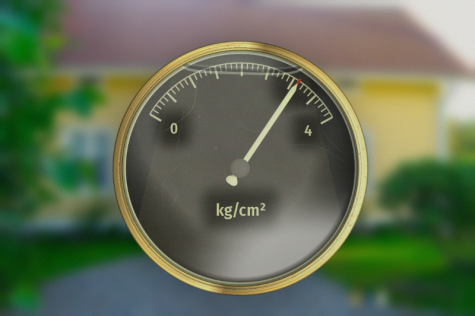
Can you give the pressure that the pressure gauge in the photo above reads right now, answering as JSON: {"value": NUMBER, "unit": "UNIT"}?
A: {"value": 3.1, "unit": "kg/cm²"}
